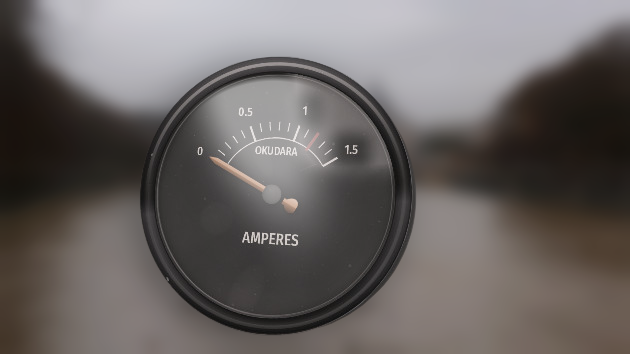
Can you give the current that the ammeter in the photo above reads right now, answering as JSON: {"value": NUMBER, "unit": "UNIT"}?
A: {"value": 0, "unit": "A"}
